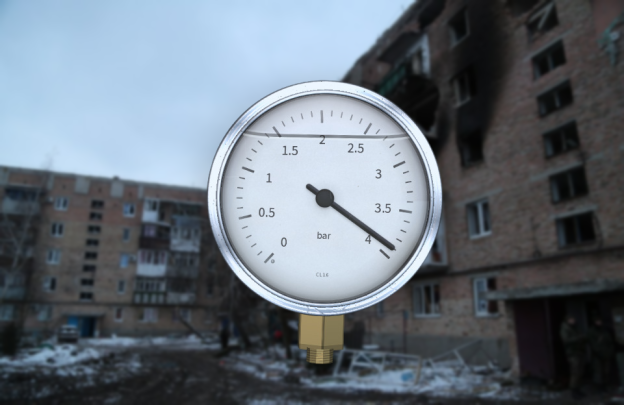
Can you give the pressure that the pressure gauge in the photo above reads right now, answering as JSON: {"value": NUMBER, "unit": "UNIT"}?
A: {"value": 3.9, "unit": "bar"}
